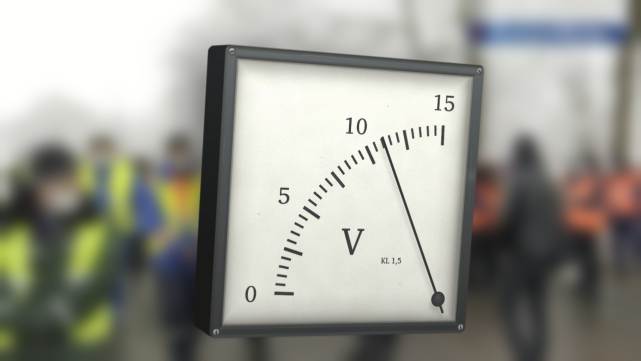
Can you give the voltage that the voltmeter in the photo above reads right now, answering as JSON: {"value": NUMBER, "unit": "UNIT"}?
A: {"value": 11, "unit": "V"}
